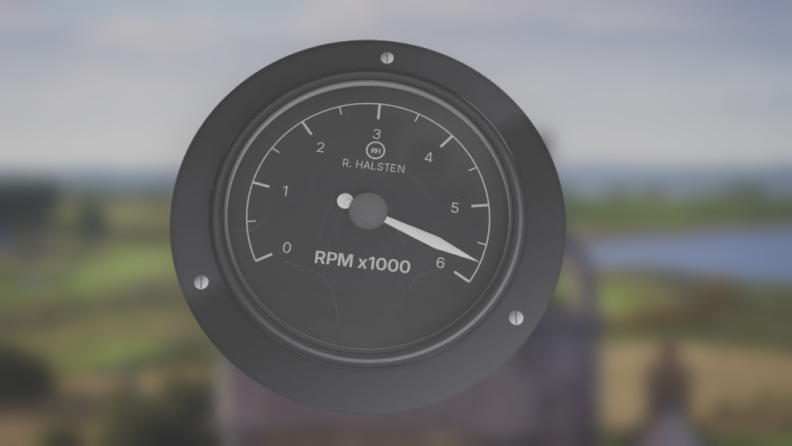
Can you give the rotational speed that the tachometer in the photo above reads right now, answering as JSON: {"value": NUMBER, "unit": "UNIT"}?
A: {"value": 5750, "unit": "rpm"}
